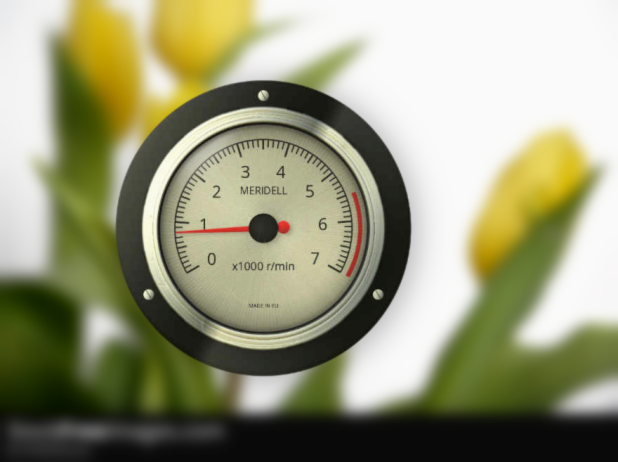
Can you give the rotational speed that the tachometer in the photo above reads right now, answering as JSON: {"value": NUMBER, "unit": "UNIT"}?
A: {"value": 800, "unit": "rpm"}
